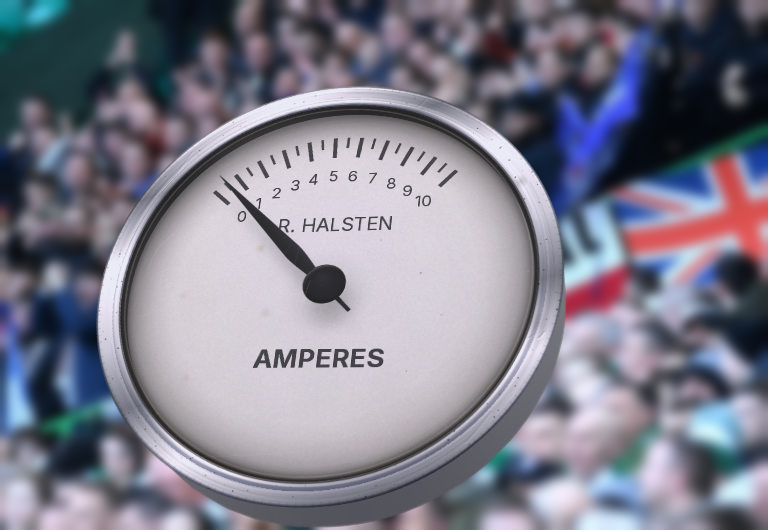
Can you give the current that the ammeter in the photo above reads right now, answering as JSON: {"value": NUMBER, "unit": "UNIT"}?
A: {"value": 0.5, "unit": "A"}
